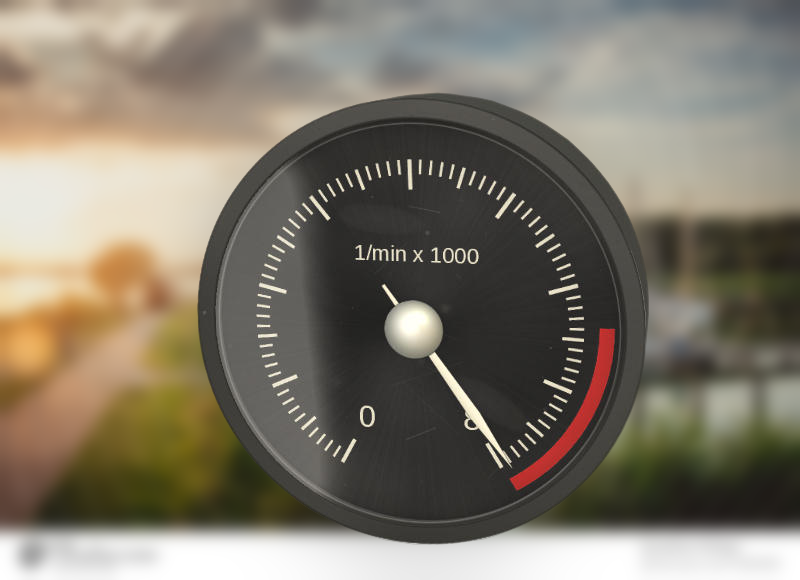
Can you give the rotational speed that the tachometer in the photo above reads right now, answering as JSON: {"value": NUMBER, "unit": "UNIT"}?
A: {"value": 7900, "unit": "rpm"}
